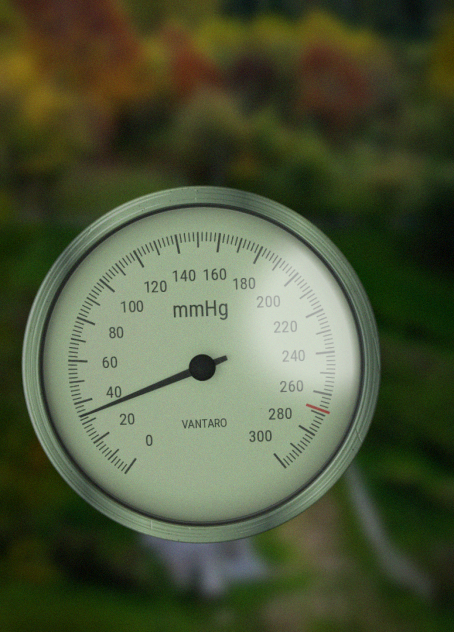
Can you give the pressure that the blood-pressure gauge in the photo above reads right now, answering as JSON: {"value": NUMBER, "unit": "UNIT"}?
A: {"value": 34, "unit": "mmHg"}
